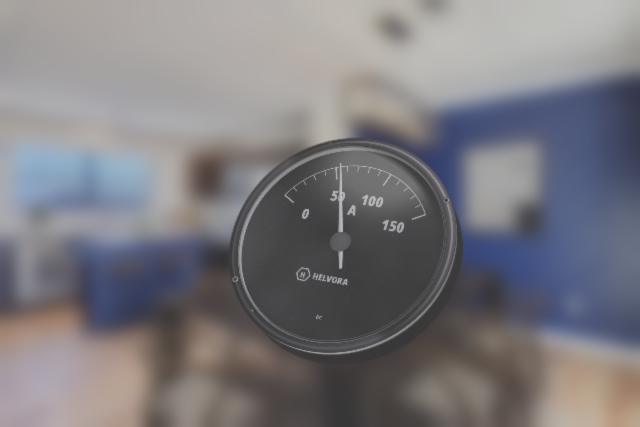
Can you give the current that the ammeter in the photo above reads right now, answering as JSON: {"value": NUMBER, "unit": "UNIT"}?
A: {"value": 55, "unit": "A"}
